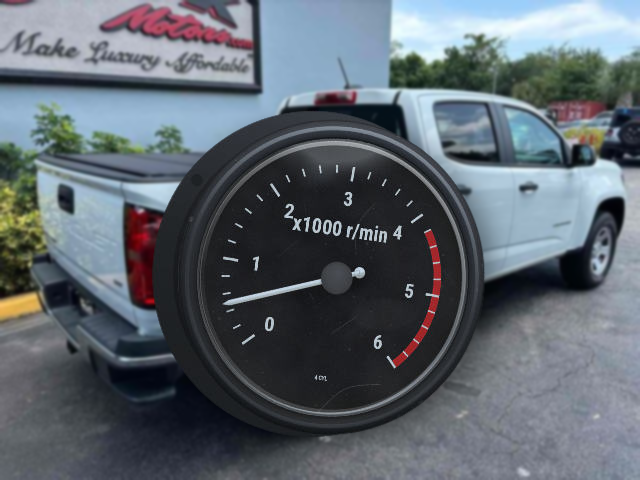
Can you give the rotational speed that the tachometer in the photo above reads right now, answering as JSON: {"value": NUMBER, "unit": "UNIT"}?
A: {"value": 500, "unit": "rpm"}
